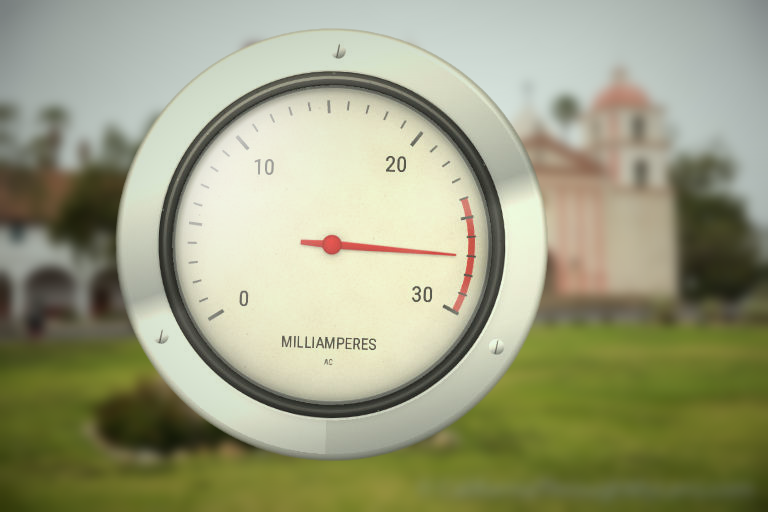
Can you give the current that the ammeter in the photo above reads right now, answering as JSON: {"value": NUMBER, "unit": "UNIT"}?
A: {"value": 27, "unit": "mA"}
